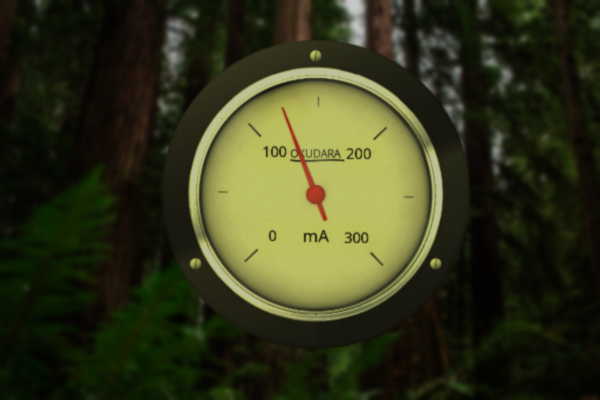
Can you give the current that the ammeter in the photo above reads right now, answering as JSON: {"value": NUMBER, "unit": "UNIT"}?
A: {"value": 125, "unit": "mA"}
